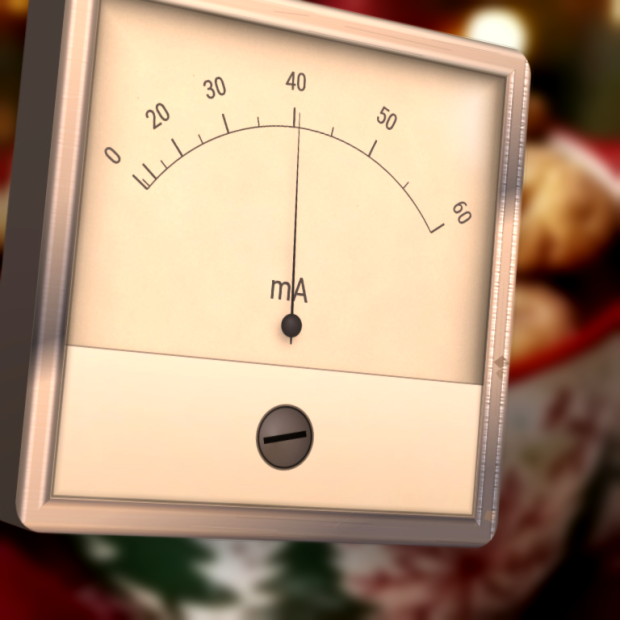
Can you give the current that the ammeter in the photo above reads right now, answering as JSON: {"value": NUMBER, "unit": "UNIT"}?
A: {"value": 40, "unit": "mA"}
